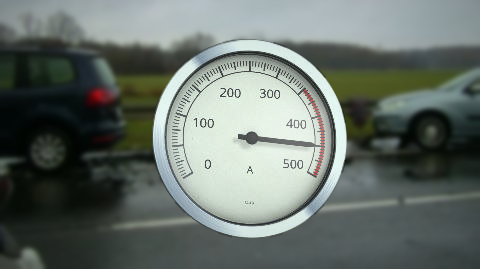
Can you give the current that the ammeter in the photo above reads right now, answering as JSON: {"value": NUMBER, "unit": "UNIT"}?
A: {"value": 450, "unit": "A"}
